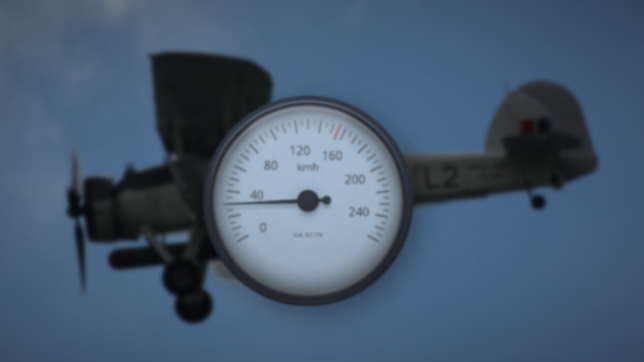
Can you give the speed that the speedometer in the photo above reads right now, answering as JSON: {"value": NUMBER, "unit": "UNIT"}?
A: {"value": 30, "unit": "km/h"}
